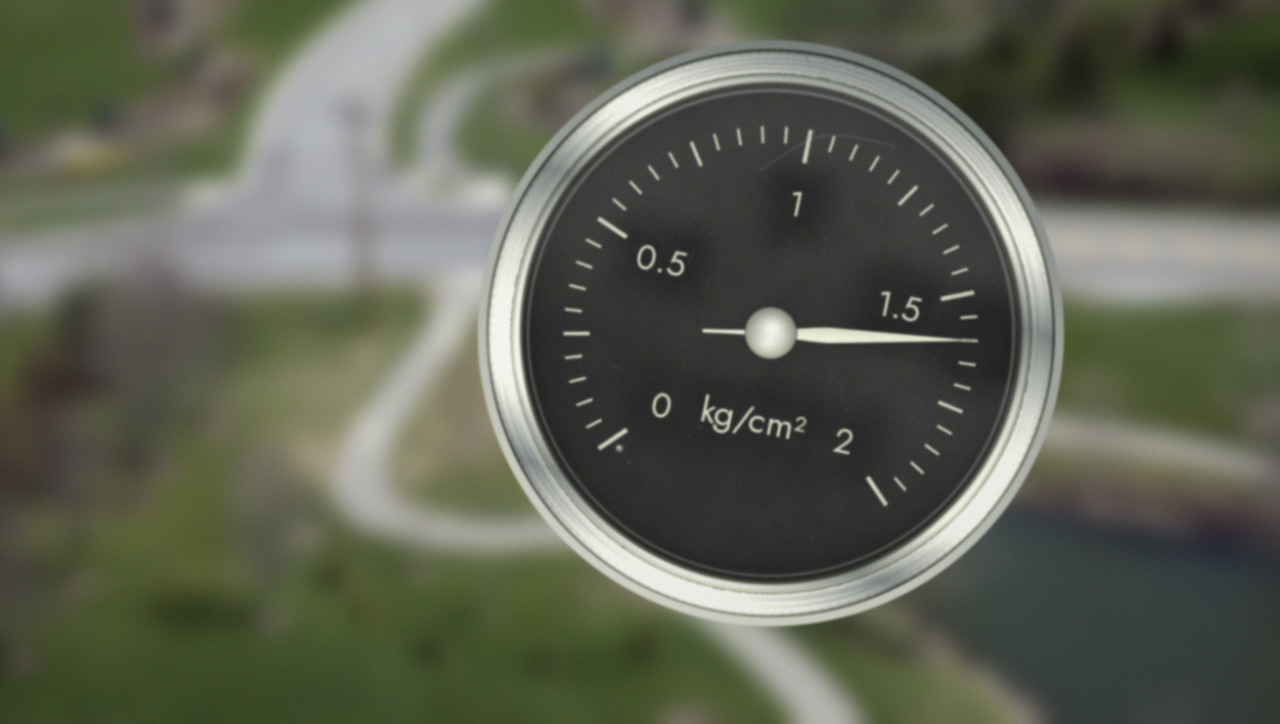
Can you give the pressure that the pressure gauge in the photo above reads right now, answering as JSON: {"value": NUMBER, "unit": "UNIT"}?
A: {"value": 1.6, "unit": "kg/cm²"}
